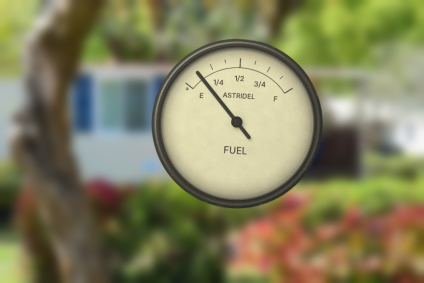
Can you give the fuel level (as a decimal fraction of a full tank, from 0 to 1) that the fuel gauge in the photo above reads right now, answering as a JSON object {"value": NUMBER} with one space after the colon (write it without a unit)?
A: {"value": 0.125}
